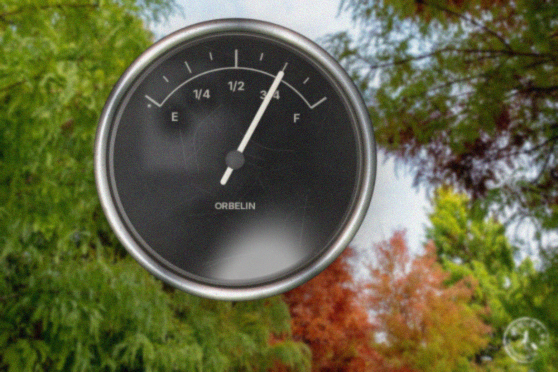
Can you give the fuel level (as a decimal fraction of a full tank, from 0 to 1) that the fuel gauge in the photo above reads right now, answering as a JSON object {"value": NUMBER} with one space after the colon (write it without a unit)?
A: {"value": 0.75}
